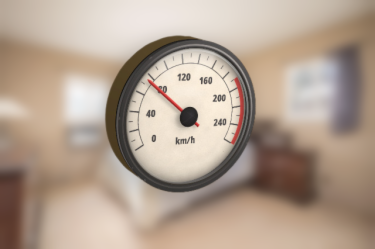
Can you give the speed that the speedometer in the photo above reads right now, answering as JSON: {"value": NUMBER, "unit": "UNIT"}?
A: {"value": 75, "unit": "km/h"}
